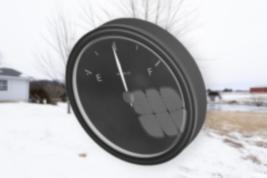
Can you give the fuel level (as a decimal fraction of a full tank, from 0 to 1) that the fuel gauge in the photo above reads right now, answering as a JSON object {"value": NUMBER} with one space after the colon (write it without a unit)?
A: {"value": 0.5}
